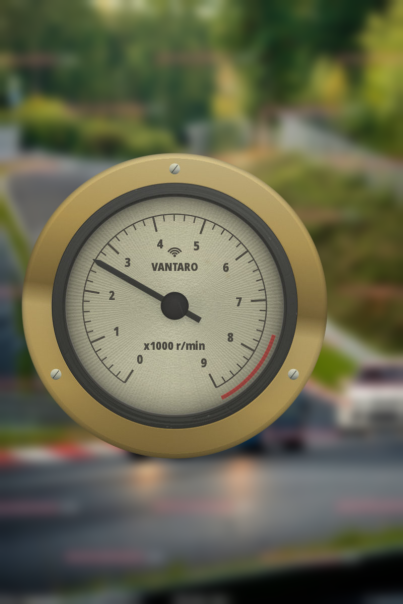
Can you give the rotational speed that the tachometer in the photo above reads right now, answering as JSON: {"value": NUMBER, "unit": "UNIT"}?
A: {"value": 2600, "unit": "rpm"}
